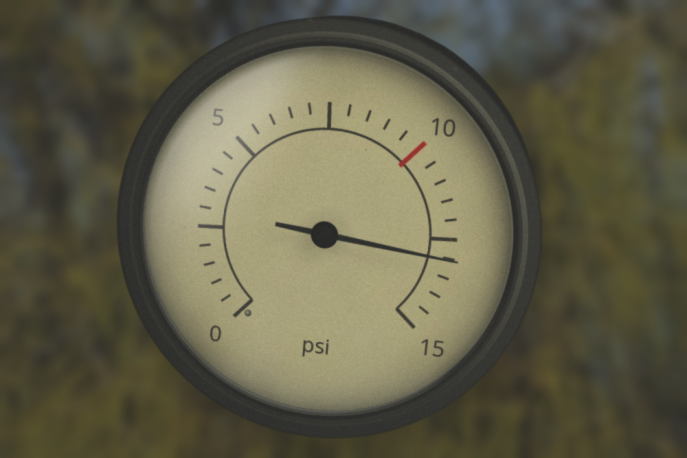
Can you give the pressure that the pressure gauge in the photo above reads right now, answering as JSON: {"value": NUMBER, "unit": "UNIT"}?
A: {"value": 13, "unit": "psi"}
